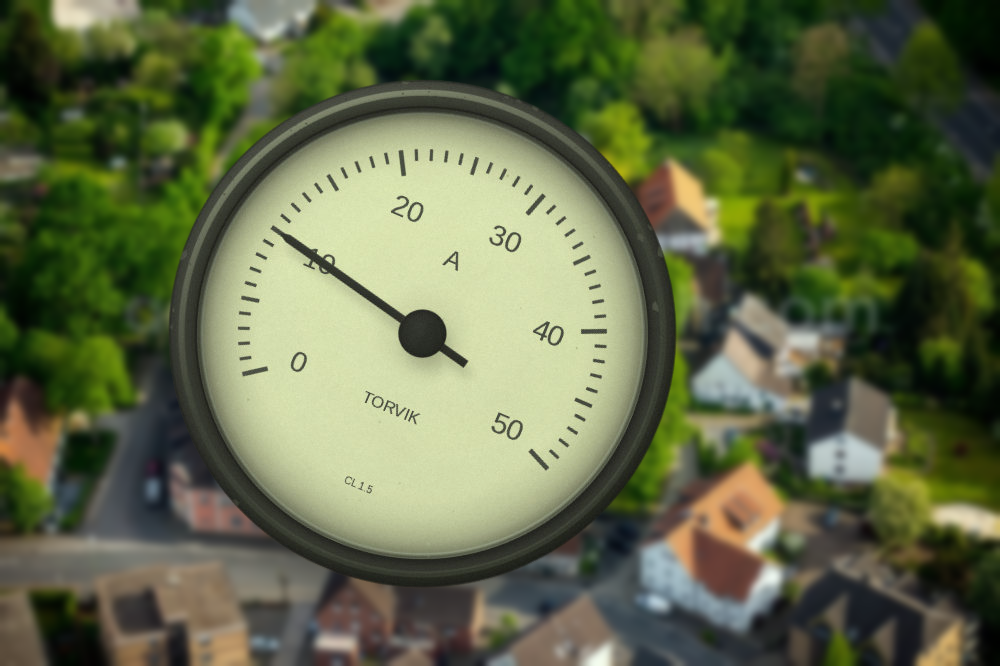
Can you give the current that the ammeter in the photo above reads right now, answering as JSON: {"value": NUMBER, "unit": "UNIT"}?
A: {"value": 10, "unit": "A"}
